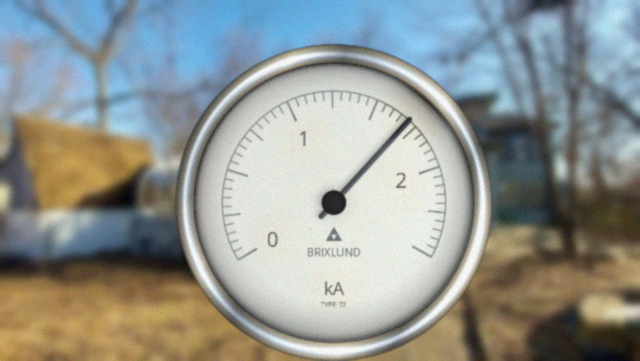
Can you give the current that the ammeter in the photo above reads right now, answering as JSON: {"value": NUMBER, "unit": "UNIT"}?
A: {"value": 1.7, "unit": "kA"}
